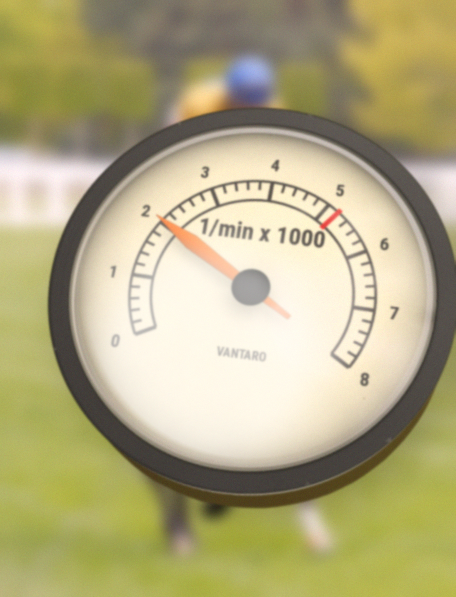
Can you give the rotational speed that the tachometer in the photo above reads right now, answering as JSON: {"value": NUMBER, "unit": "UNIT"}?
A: {"value": 2000, "unit": "rpm"}
